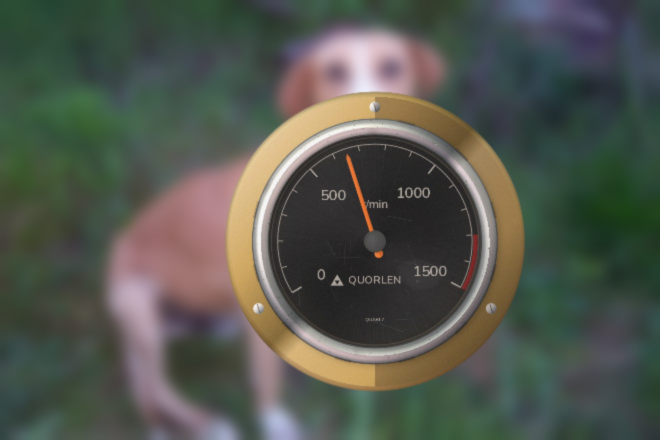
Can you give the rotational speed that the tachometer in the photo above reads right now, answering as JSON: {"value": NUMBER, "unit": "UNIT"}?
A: {"value": 650, "unit": "rpm"}
